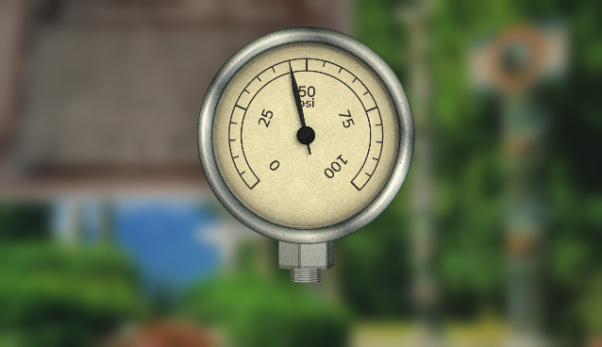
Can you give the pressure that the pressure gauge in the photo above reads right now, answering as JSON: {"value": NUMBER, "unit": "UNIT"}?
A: {"value": 45, "unit": "psi"}
